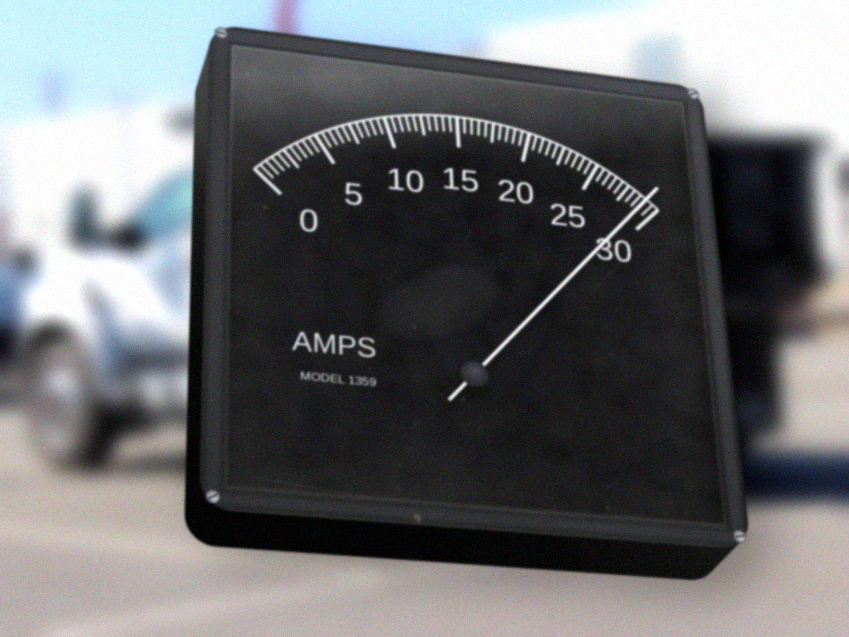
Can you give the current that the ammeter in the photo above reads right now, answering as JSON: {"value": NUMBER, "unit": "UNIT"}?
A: {"value": 29, "unit": "A"}
